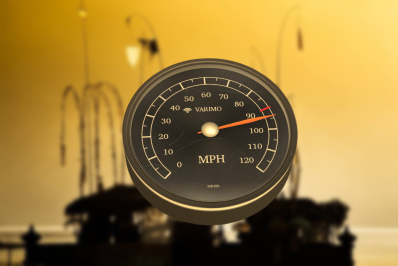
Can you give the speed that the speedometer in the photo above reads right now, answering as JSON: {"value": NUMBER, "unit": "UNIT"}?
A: {"value": 95, "unit": "mph"}
